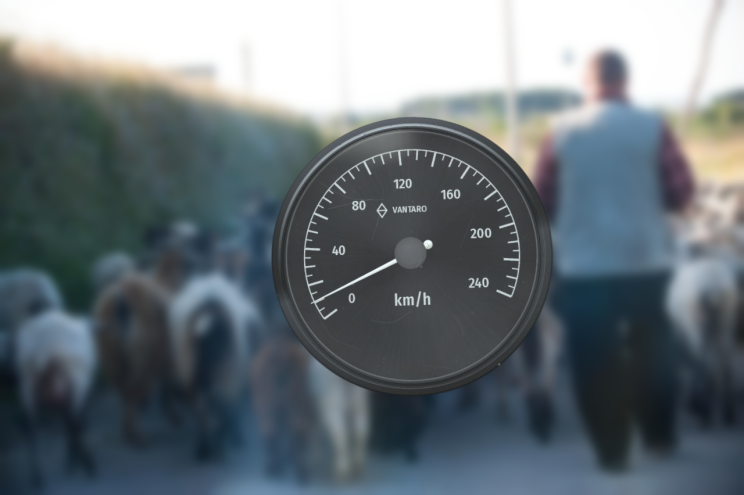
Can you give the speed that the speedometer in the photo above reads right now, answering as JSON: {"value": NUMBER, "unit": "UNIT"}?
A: {"value": 10, "unit": "km/h"}
